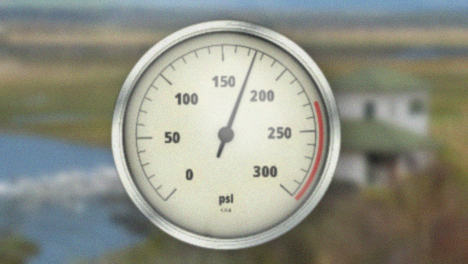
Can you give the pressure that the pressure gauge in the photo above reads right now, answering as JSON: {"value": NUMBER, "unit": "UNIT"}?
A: {"value": 175, "unit": "psi"}
